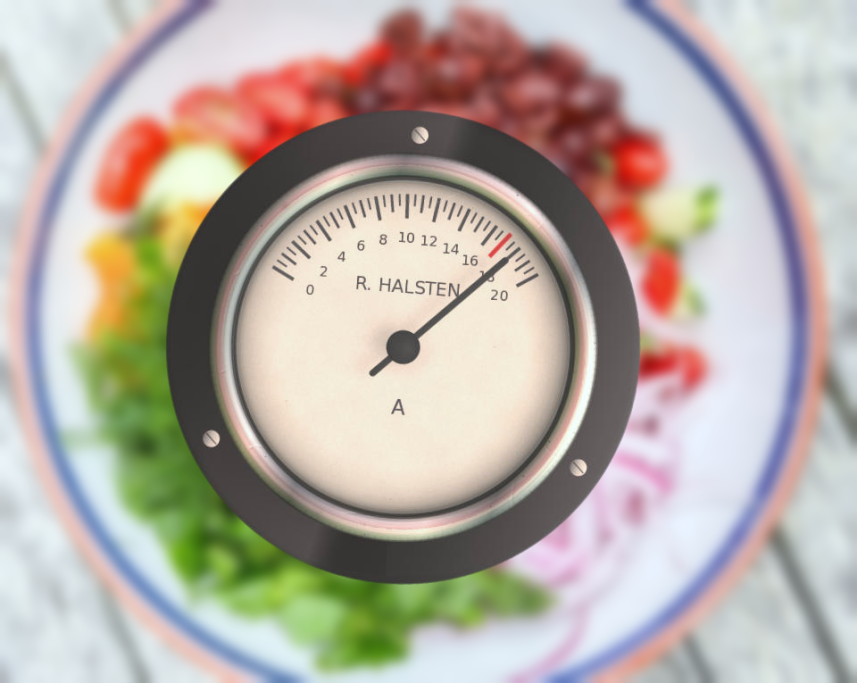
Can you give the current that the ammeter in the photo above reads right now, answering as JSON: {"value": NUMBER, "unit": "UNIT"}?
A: {"value": 18, "unit": "A"}
